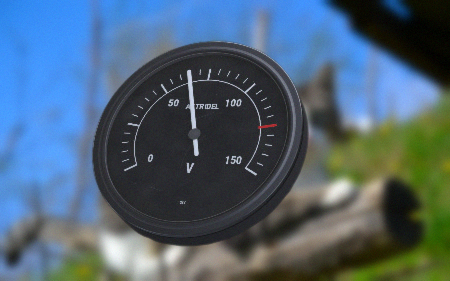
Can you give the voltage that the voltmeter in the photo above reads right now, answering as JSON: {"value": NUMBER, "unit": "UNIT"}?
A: {"value": 65, "unit": "V"}
